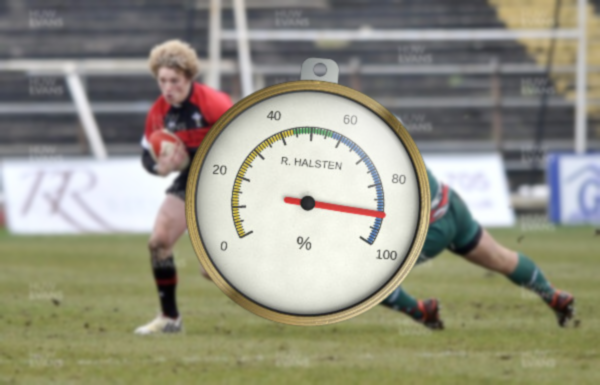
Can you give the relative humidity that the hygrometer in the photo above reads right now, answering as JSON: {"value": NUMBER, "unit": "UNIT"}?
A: {"value": 90, "unit": "%"}
